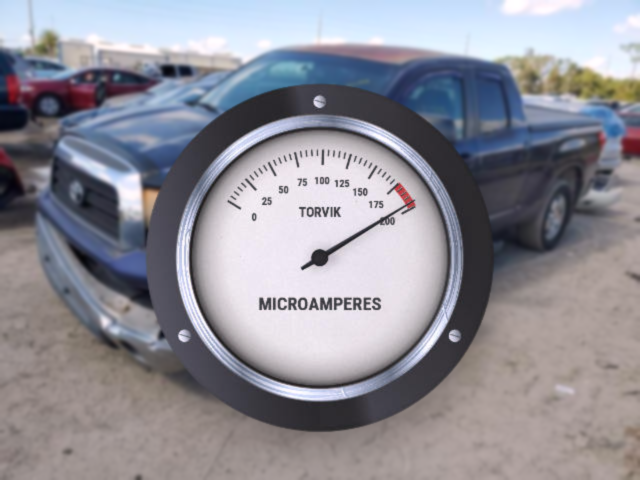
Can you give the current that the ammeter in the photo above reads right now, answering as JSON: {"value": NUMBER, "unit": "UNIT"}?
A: {"value": 195, "unit": "µA"}
